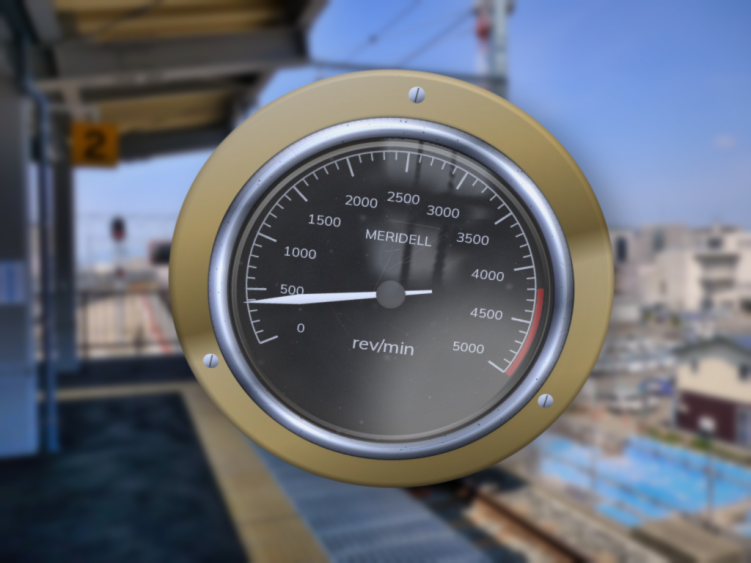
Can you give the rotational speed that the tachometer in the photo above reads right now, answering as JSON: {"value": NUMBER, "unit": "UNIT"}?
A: {"value": 400, "unit": "rpm"}
